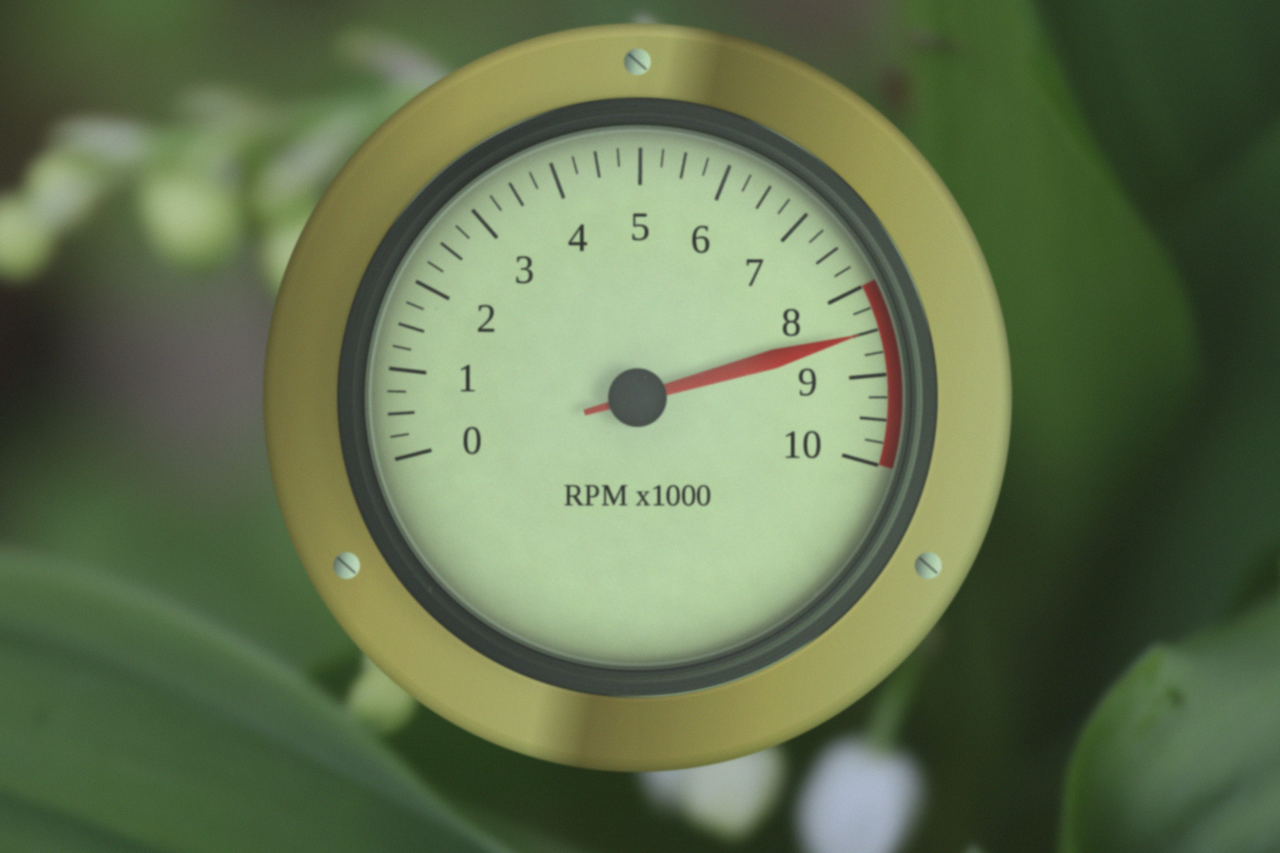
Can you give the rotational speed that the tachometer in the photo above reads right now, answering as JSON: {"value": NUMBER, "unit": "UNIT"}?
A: {"value": 8500, "unit": "rpm"}
